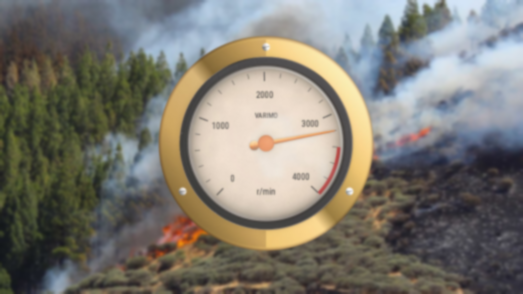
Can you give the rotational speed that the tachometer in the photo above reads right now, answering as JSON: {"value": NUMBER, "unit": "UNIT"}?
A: {"value": 3200, "unit": "rpm"}
